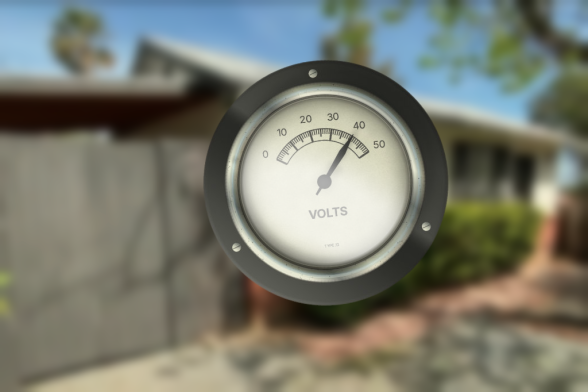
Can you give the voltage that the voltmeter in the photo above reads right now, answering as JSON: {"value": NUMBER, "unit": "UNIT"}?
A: {"value": 40, "unit": "V"}
